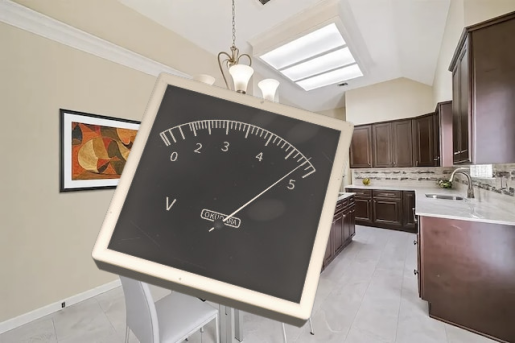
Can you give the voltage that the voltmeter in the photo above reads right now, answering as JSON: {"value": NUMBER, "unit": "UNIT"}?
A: {"value": 4.8, "unit": "V"}
